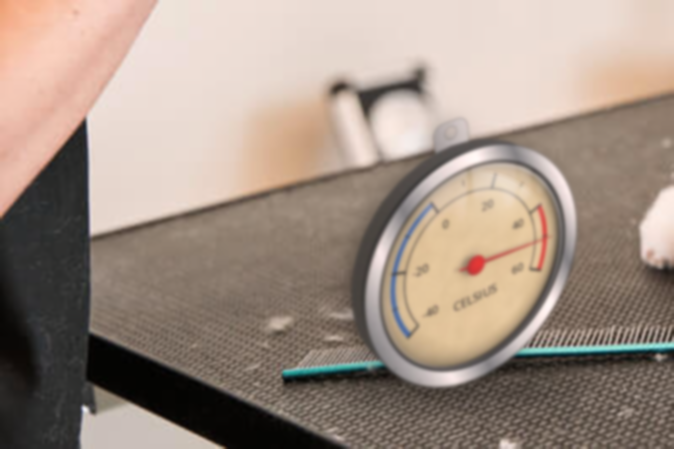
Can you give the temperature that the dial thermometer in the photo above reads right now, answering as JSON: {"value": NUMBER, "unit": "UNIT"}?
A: {"value": 50, "unit": "°C"}
